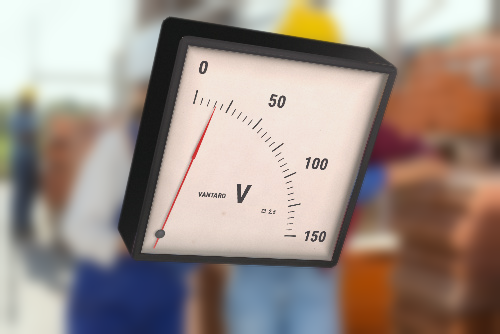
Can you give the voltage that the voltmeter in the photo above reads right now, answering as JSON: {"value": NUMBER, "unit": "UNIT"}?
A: {"value": 15, "unit": "V"}
